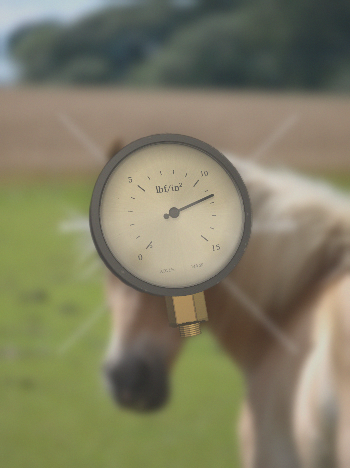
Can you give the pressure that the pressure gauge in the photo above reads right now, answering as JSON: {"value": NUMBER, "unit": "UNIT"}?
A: {"value": 11.5, "unit": "psi"}
